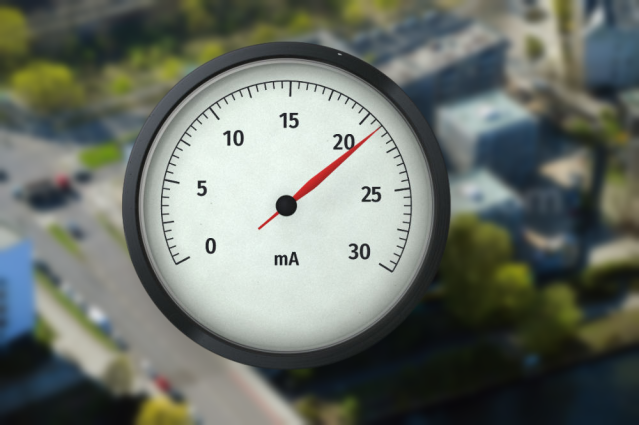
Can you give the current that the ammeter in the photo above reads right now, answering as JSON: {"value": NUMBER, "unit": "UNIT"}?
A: {"value": 21, "unit": "mA"}
